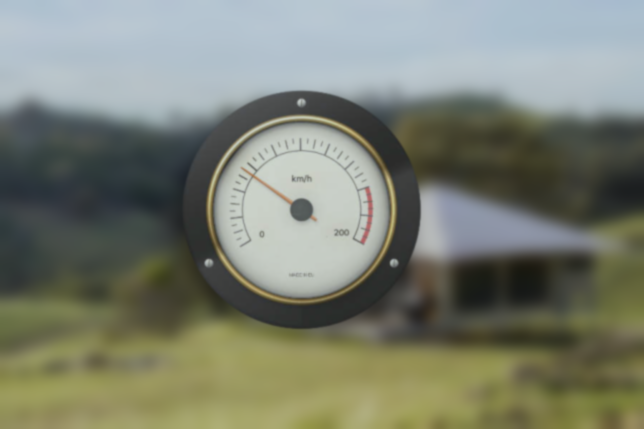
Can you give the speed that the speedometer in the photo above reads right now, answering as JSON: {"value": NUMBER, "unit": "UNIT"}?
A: {"value": 55, "unit": "km/h"}
